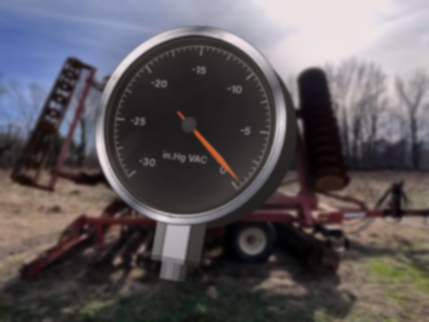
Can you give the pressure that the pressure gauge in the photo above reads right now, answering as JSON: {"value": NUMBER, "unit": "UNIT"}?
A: {"value": -0.5, "unit": "inHg"}
